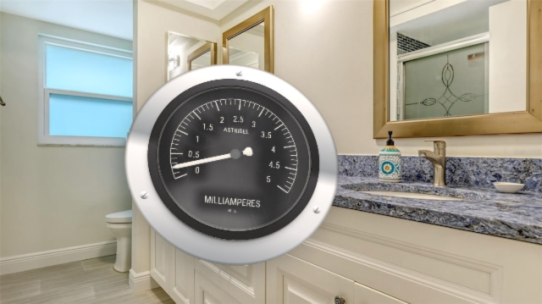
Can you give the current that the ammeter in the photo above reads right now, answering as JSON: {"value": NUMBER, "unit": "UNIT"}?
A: {"value": 0.2, "unit": "mA"}
